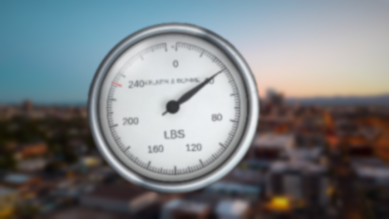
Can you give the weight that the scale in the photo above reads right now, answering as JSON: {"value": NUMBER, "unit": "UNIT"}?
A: {"value": 40, "unit": "lb"}
